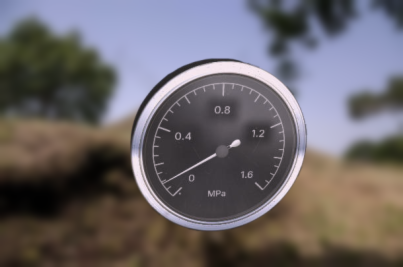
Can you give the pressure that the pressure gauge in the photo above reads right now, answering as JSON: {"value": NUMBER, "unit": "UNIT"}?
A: {"value": 0.1, "unit": "MPa"}
